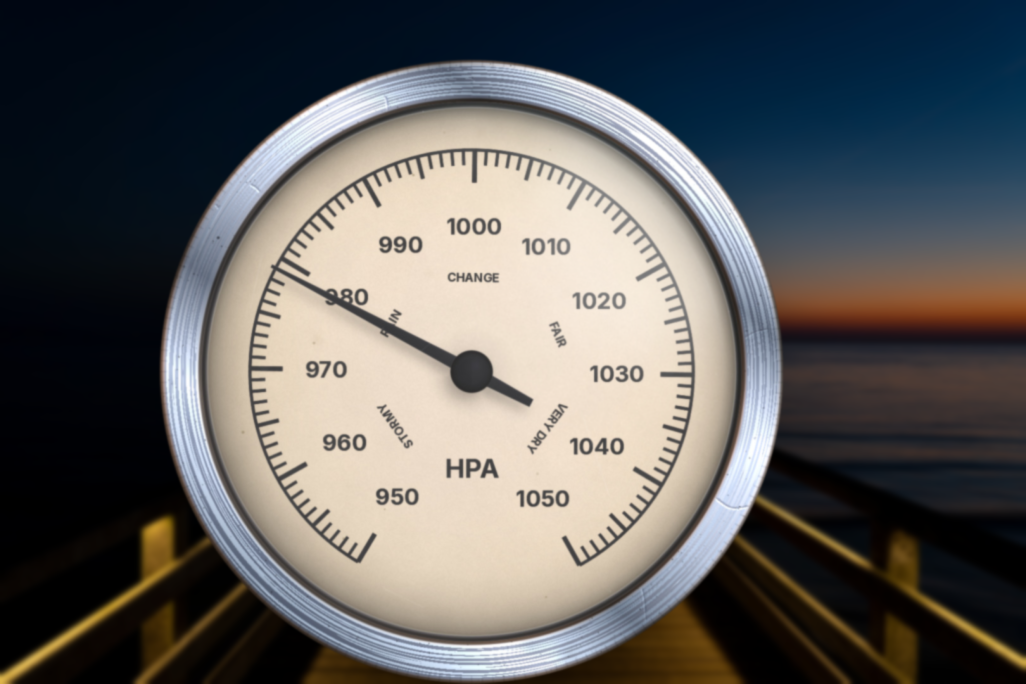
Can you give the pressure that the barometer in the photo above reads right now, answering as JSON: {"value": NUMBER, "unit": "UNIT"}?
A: {"value": 979, "unit": "hPa"}
